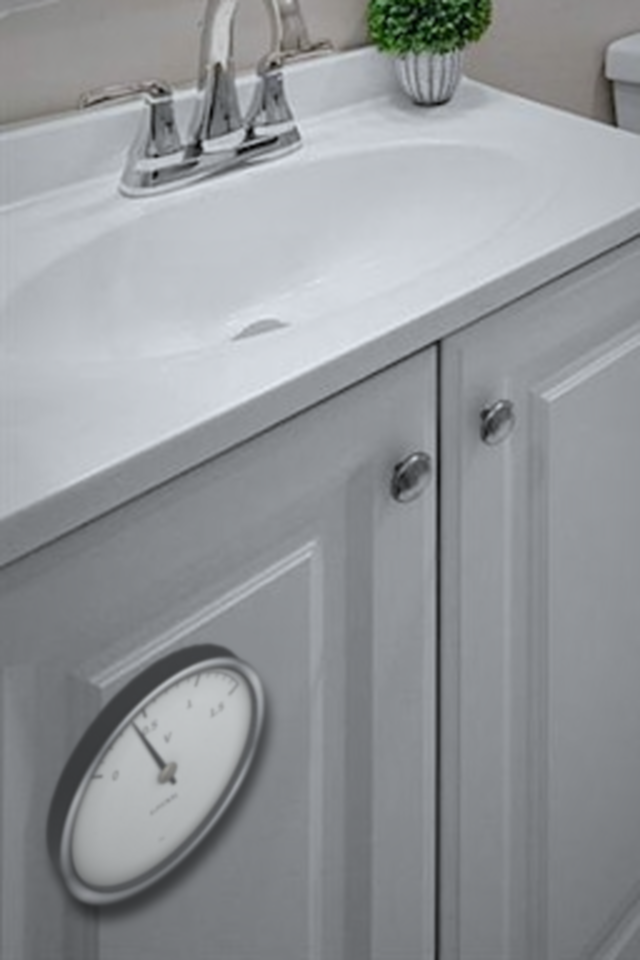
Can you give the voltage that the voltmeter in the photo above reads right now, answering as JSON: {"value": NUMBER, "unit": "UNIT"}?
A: {"value": 0.4, "unit": "V"}
